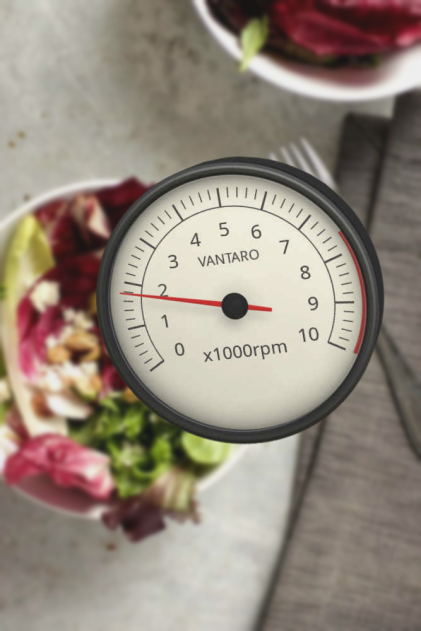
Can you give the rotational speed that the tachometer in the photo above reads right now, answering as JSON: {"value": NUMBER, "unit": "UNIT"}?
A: {"value": 1800, "unit": "rpm"}
